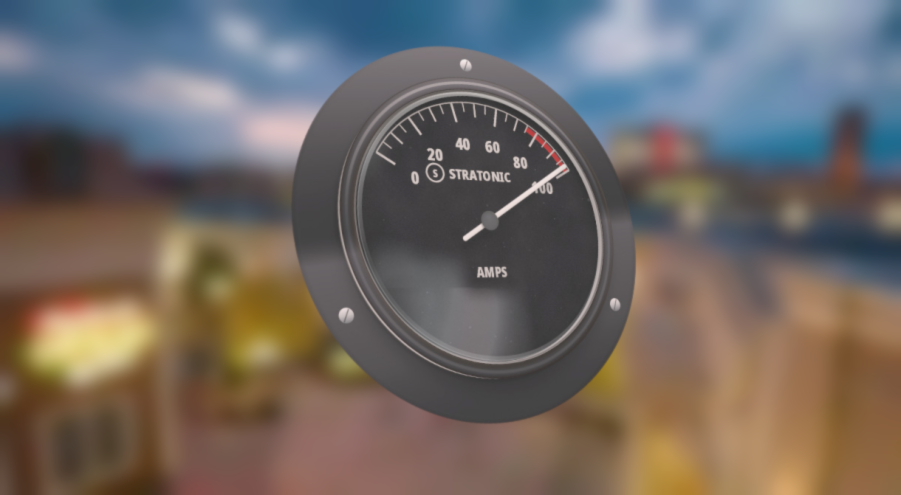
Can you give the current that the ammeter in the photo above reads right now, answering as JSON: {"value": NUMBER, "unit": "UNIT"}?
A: {"value": 97.5, "unit": "A"}
